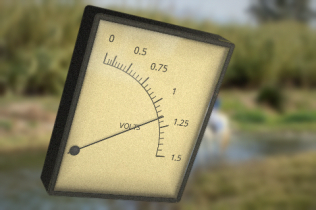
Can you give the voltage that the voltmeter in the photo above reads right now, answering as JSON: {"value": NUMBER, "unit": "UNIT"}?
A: {"value": 1.15, "unit": "V"}
